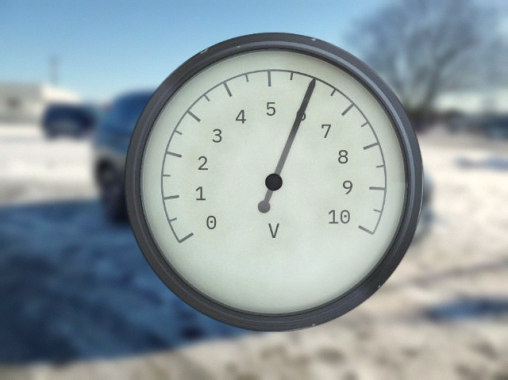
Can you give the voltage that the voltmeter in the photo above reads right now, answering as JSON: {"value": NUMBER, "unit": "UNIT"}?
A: {"value": 6, "unit": "V"}
